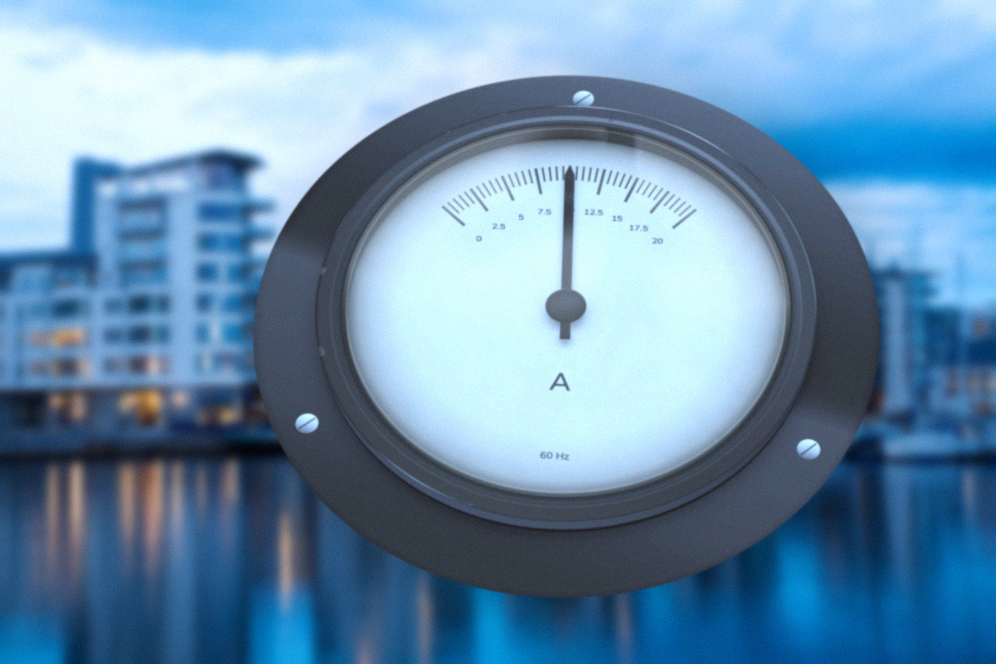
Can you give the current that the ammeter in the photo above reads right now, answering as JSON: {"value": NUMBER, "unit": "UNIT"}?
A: {"value": 10, "unit": "A"}
